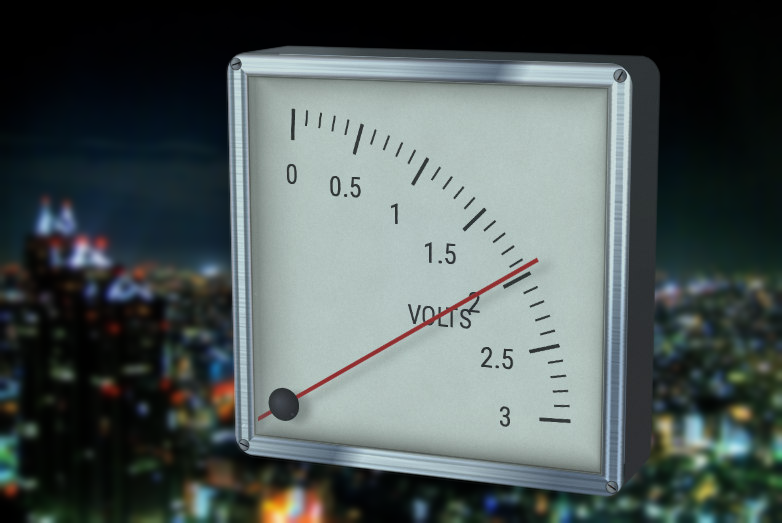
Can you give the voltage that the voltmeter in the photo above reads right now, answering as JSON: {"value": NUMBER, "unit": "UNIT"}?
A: {"value": 1.95, "unit": "V"}
